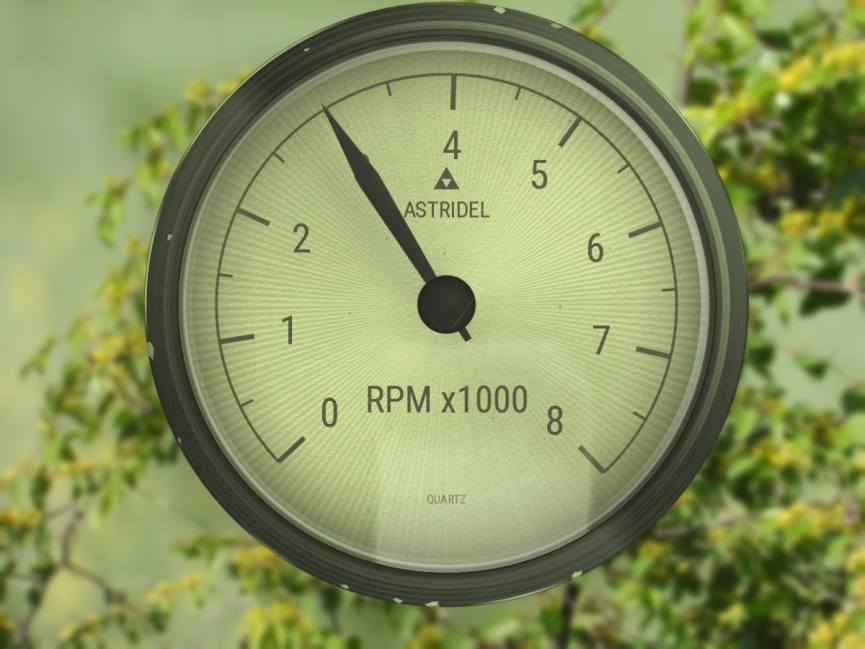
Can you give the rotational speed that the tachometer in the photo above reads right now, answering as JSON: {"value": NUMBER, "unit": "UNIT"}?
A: {"value": 3000, "unit": "rpm"}
